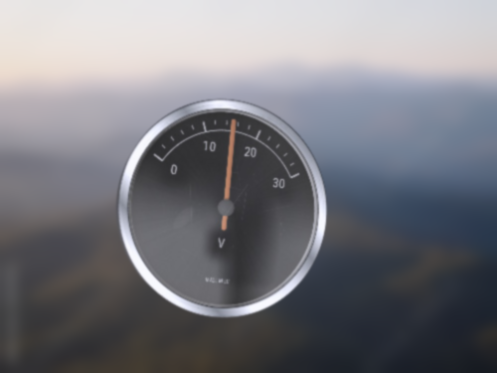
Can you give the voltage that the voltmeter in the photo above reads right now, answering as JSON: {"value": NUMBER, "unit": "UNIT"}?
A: {"value": 15, "unit": "V"}
